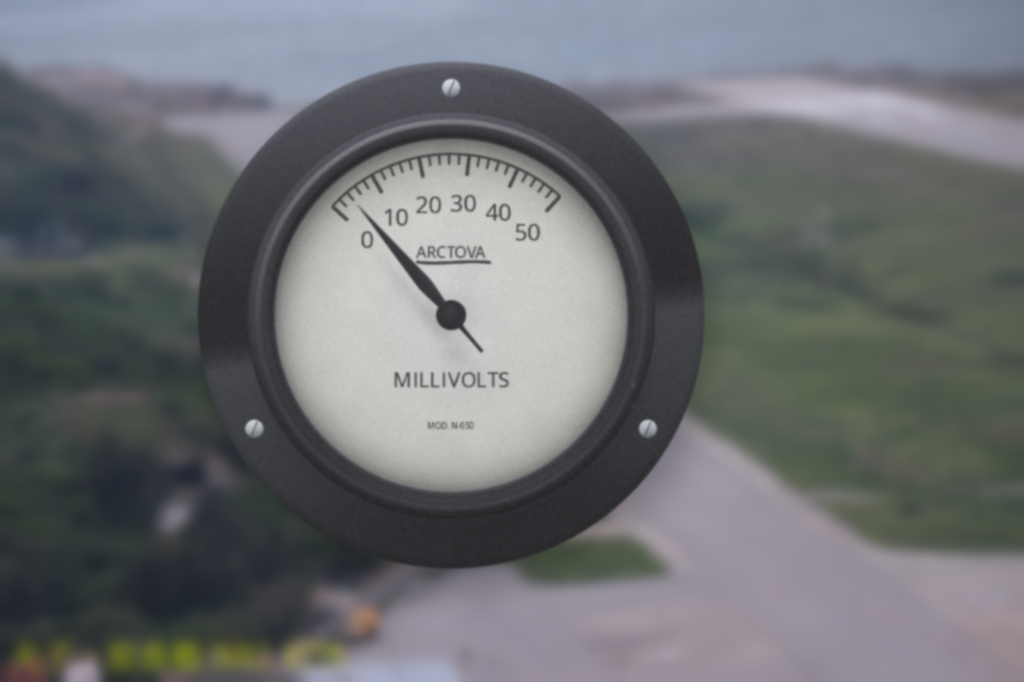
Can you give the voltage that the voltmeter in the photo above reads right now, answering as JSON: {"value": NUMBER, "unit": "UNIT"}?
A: {"value": 4, "unit": "mV"}
